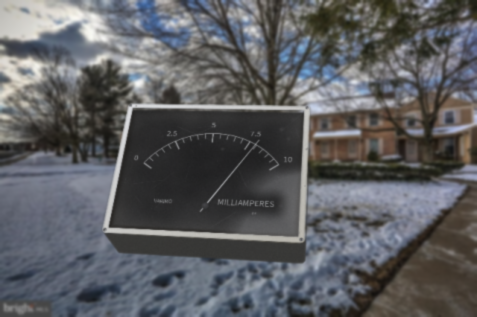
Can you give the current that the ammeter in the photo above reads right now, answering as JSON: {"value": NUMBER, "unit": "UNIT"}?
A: {"value": 8, "unit": "mA"}
